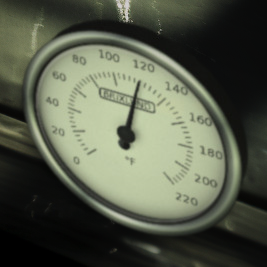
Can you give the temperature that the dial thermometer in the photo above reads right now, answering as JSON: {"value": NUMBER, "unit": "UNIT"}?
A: {"value": 120, "unit": "°F"}
